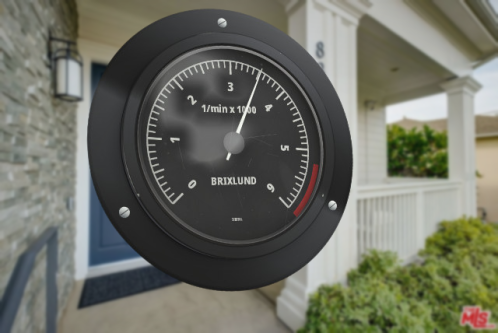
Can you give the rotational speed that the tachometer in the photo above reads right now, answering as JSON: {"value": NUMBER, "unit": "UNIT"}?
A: {"value": 3500, "unit": "rpm"}
